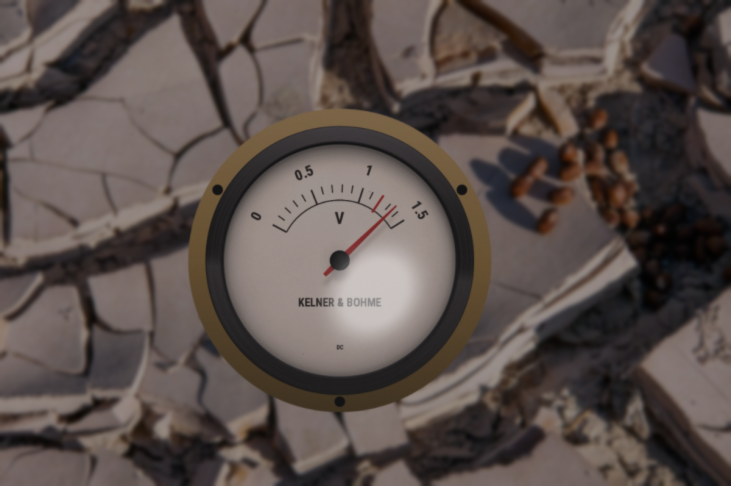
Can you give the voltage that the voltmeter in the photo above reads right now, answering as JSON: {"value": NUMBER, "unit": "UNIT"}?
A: {"value": 1.35, "unit": "V"}
